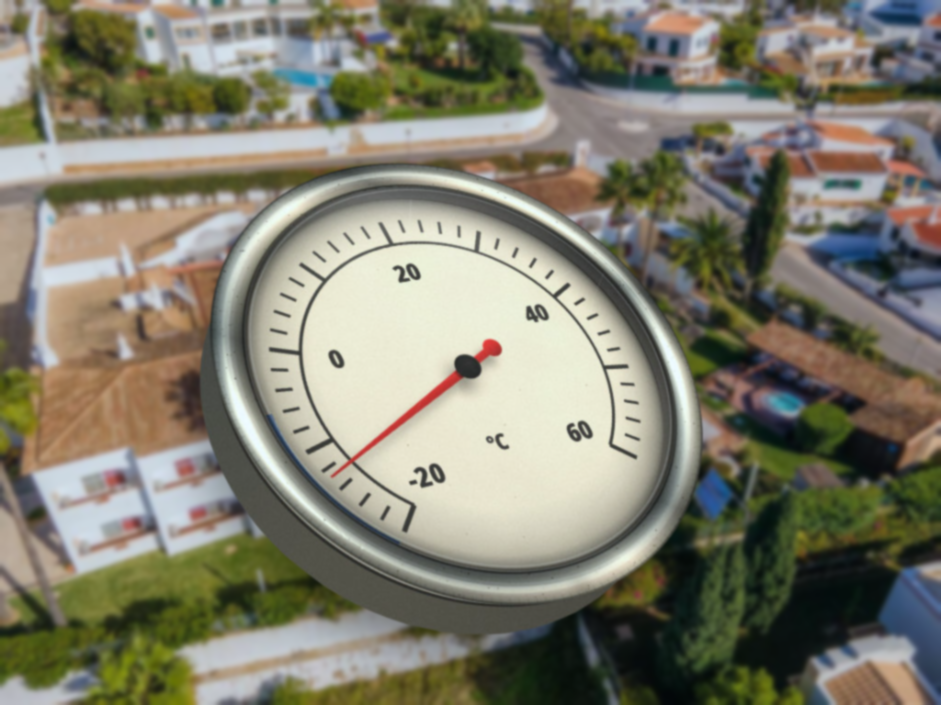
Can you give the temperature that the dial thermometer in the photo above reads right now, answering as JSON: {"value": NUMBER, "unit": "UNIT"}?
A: {"value": -13, "unit": "°C"}
